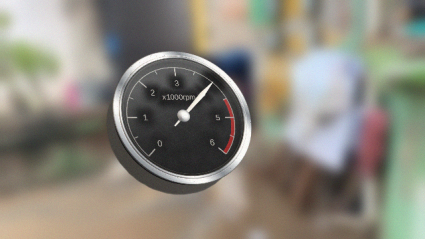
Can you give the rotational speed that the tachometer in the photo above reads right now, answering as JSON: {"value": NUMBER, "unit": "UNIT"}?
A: {"value": 4000, "unit": "rpm"}
